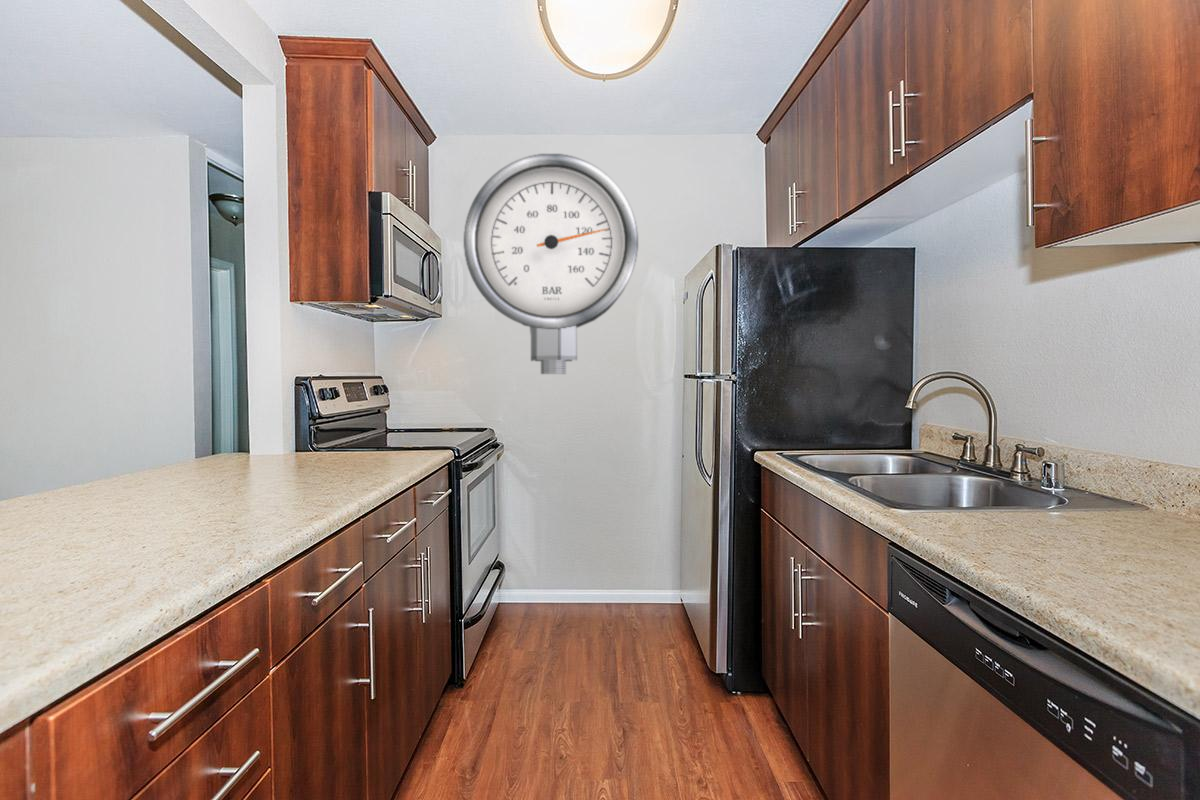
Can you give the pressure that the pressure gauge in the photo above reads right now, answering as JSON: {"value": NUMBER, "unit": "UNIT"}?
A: {"value": 125, "unit": "bar"}
